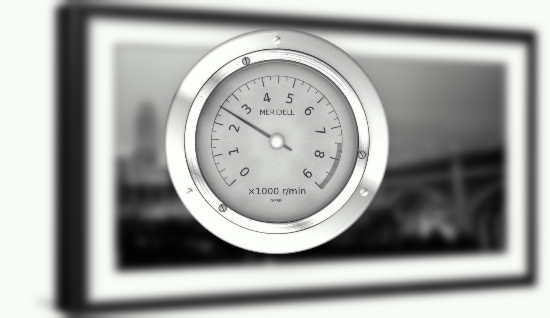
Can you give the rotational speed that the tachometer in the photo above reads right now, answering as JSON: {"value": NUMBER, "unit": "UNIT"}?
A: {"value": 2500, "unit": "rpm"}
